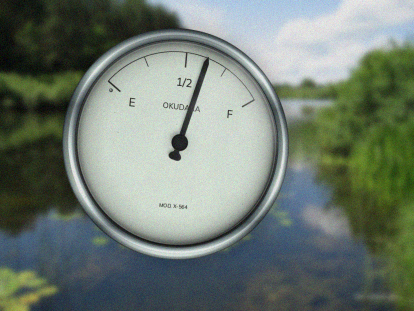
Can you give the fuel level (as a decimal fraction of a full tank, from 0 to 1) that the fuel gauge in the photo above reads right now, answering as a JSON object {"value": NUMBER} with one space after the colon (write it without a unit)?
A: {"value": 0.625}
